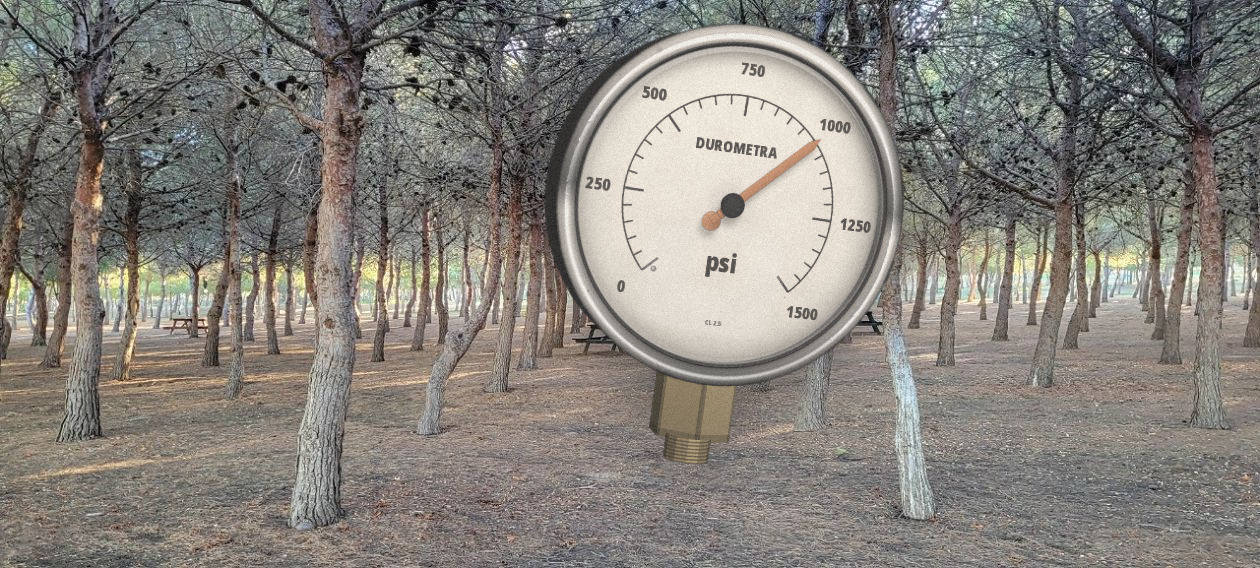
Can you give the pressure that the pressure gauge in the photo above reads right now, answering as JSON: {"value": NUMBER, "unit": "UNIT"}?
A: {"value": 1000, "unit": "psi"}
